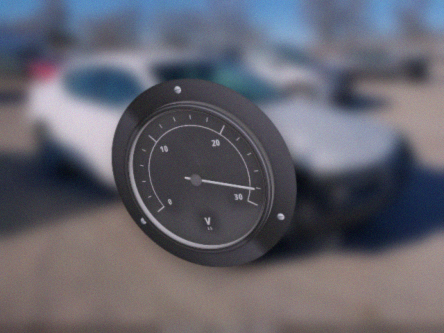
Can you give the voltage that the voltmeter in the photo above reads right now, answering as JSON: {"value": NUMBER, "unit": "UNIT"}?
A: {"value": 28, "unit": "V"}
